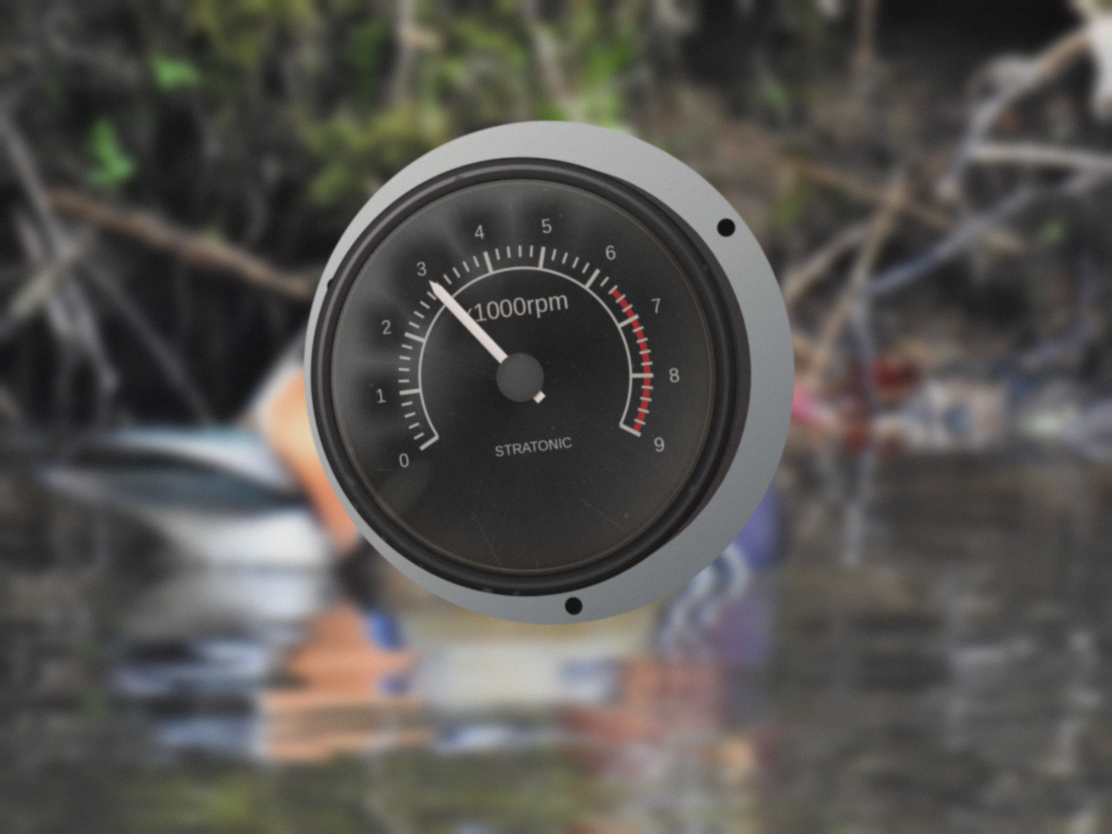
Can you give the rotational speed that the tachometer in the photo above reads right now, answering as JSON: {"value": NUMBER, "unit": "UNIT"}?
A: {"value": 3000, "unit": "rpm"}
